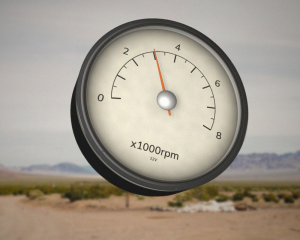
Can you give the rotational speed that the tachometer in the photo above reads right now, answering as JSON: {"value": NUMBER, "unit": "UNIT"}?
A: {"value": 3000, "unit": "rpm"}
